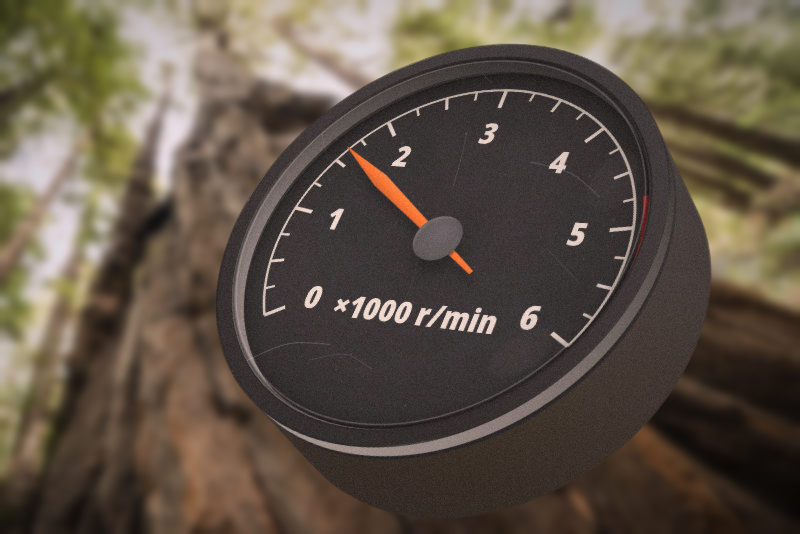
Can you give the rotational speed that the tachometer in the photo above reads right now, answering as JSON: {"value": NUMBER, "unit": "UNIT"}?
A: {"value": 1625, "unit": "rpm"}
